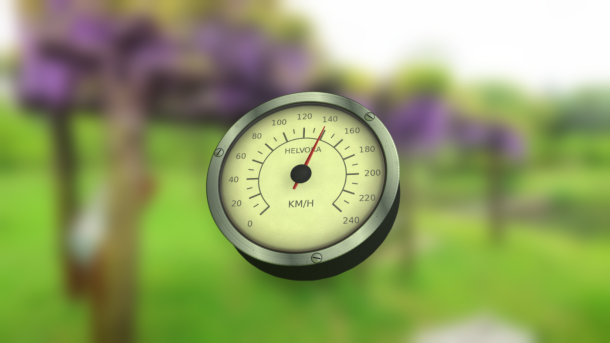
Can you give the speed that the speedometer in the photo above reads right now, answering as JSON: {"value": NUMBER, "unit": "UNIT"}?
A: {"value": 140, "unit": "km/h"}
